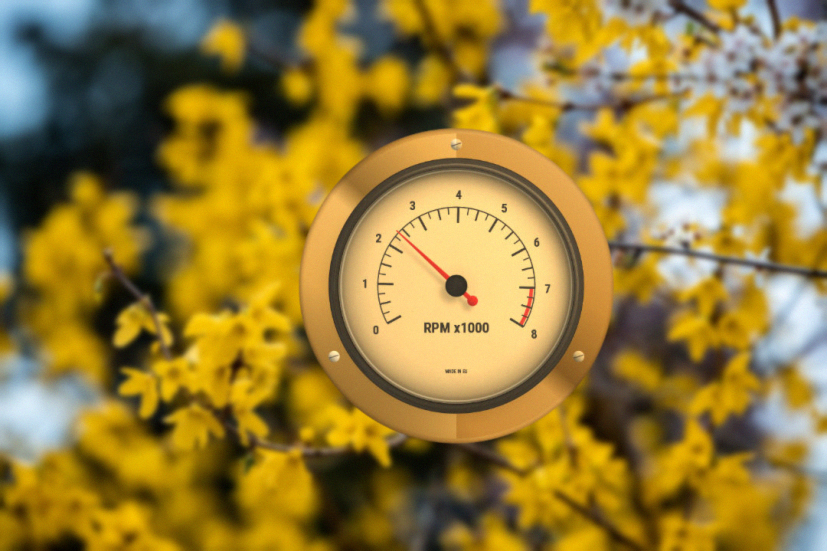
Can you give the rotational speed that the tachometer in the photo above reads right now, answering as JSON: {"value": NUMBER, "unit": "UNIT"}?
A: {"value": 2375, "unit": "rpm"}
